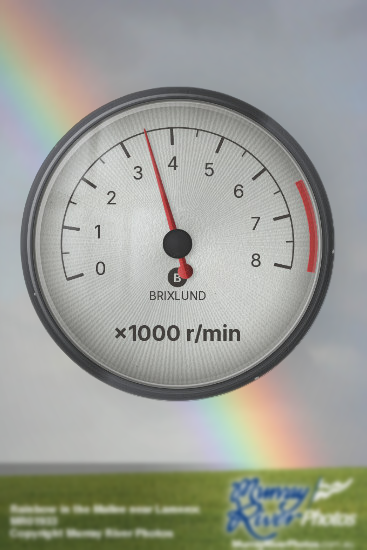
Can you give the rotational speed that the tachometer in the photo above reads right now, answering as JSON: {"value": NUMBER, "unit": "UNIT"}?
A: {"value": 3500, "unit": "rpm"}
